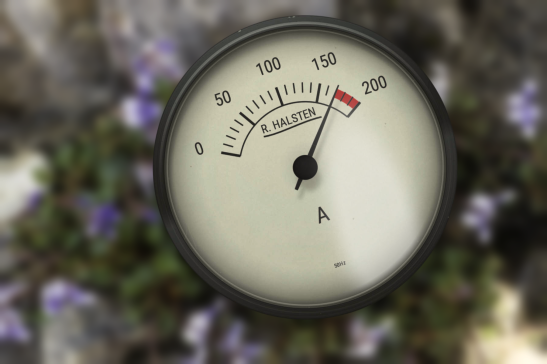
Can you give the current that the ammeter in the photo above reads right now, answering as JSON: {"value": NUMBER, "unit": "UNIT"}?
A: {"value": 170, "unit": "A"}
